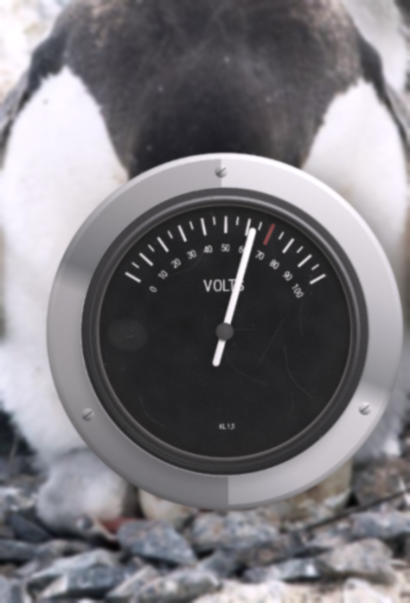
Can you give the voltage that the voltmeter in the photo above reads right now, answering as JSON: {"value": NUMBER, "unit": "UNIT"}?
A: {"value": 62.5, "unit": "V"}
